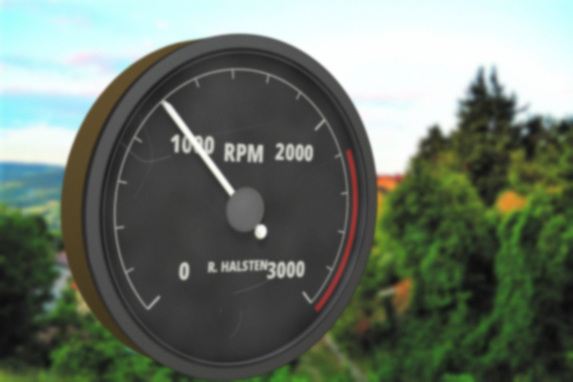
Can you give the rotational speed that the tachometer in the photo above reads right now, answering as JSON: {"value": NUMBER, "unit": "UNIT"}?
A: {"value": 1000, "unit": "rpm"}
